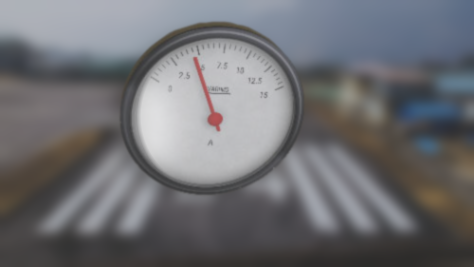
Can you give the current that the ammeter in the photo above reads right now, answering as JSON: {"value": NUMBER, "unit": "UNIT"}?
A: {"value": 4.5, "unit": "A"}
